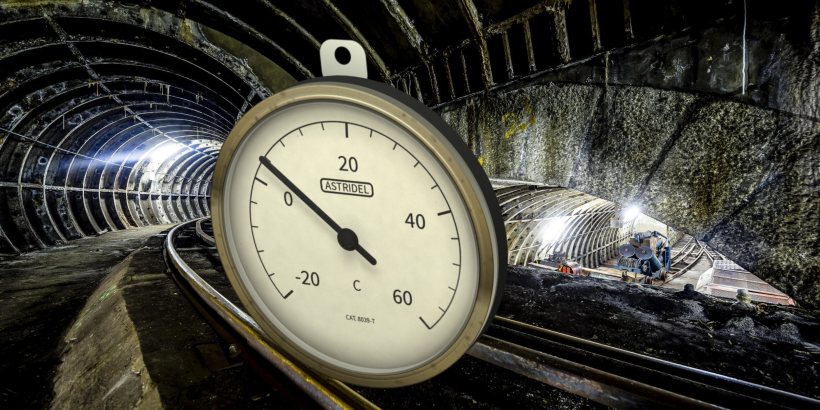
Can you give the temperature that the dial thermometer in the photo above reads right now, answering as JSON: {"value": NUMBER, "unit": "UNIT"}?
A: {"value": 4, "unit": "°C"}
